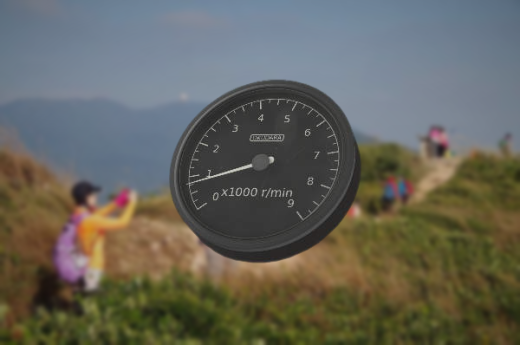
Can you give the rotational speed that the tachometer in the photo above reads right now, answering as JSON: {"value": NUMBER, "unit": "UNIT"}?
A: {"value": 750, "unit": "rpm"}
